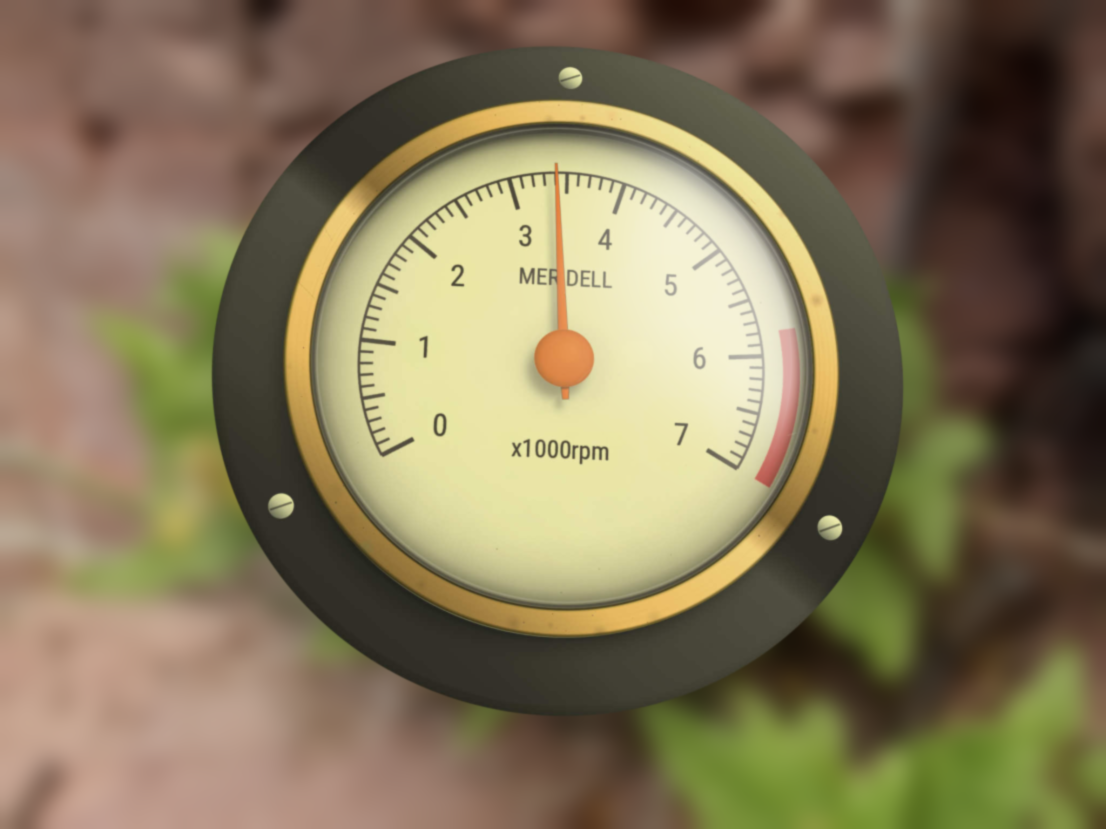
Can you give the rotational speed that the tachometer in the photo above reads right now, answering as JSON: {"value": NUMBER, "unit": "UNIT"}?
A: {"value": 3400, "unit": "rpm"}
